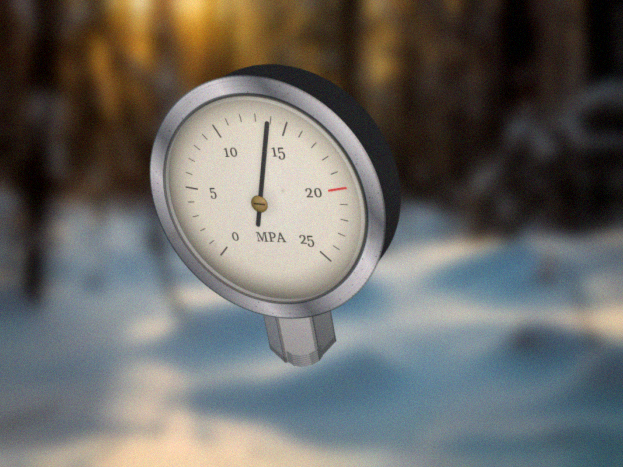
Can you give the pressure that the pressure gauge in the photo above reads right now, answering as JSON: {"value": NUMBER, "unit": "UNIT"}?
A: {"value": 14, "unit": "MPa"}
